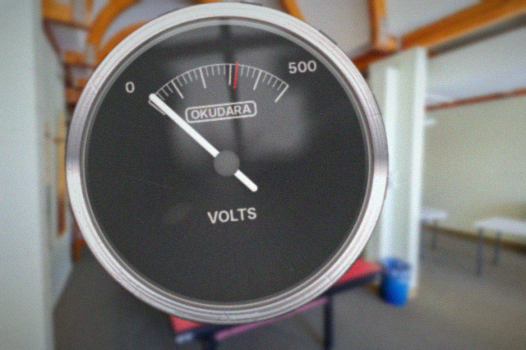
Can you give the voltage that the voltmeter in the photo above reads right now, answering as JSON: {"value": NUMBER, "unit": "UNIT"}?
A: {"value": 20, "unit": "V"}
